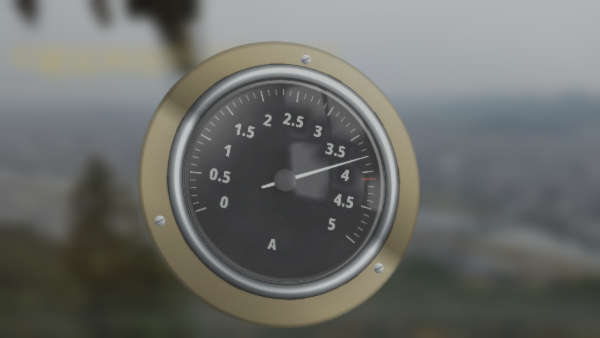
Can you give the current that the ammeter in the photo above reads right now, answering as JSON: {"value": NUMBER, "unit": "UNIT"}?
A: {"value": 3.8, "unit": "A"}
